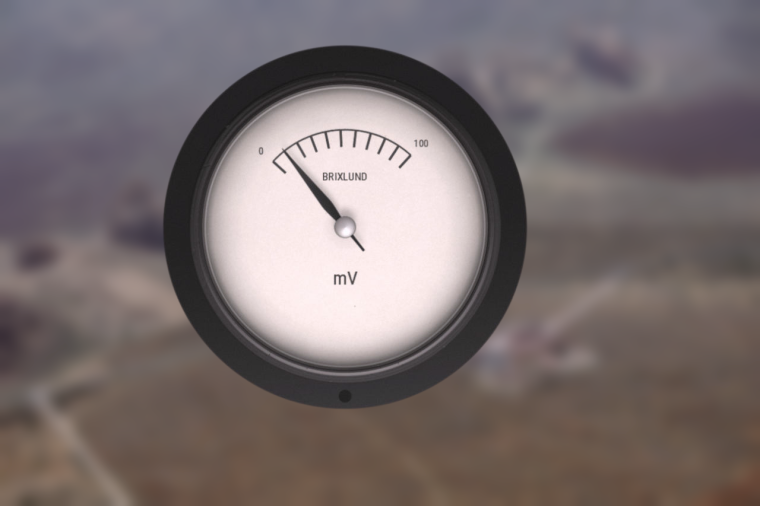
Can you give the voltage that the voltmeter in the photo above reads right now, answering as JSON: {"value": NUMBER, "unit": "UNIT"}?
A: {"value": 10, "unit": "mV"}
